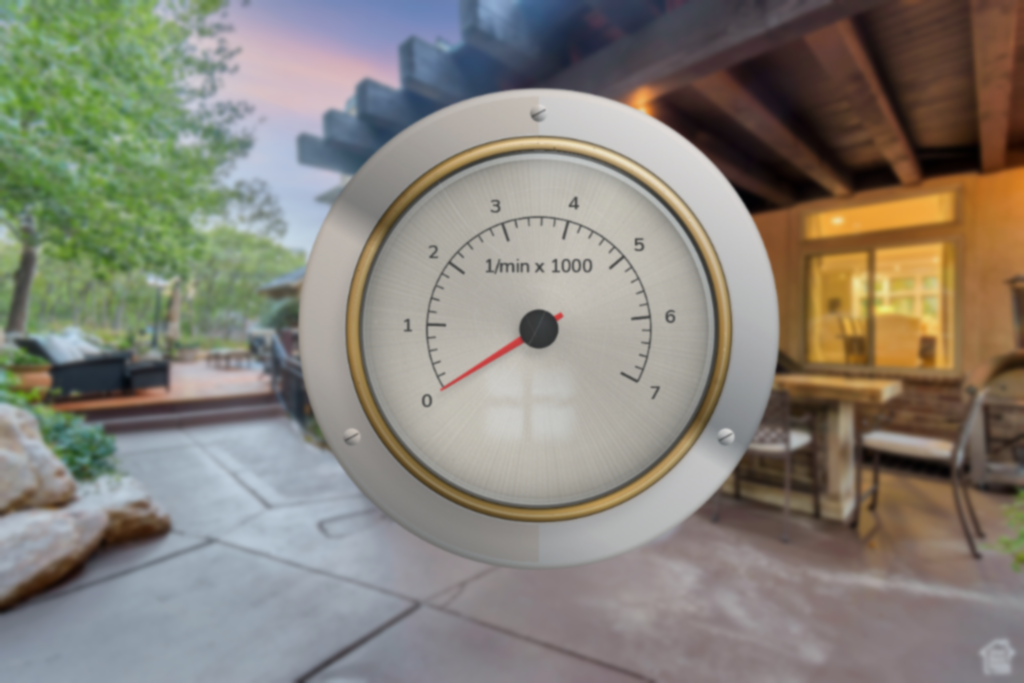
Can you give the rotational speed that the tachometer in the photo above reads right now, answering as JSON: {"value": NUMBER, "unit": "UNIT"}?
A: {"value": 0, "unit": "rpm"}
